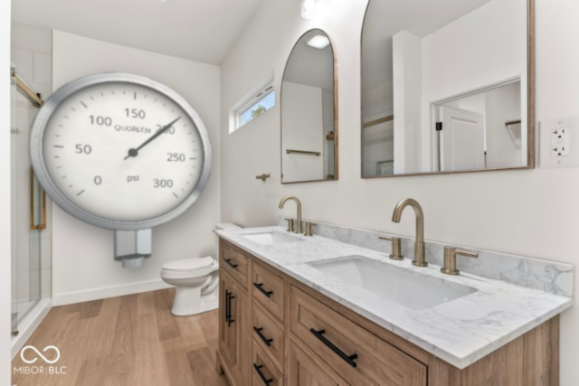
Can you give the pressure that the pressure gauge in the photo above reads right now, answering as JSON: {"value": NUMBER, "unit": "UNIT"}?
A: {"value": 200, "unit": "psi"}
